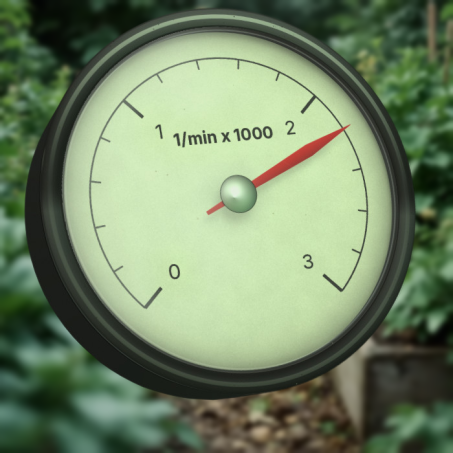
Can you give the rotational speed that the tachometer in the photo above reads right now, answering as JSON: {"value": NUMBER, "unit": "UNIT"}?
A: {"value": 2200, "unit": "rpm"}
